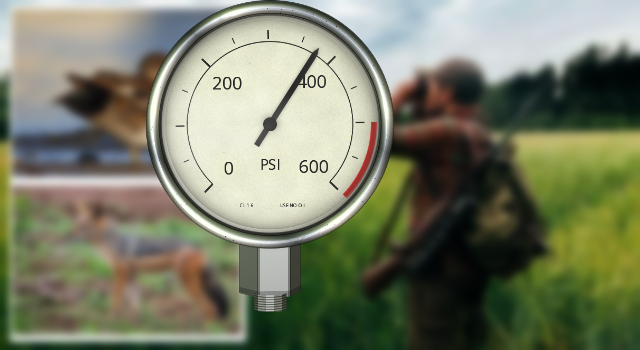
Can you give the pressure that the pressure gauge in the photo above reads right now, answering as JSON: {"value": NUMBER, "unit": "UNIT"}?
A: {"value": 375, "unit": "psi"}
